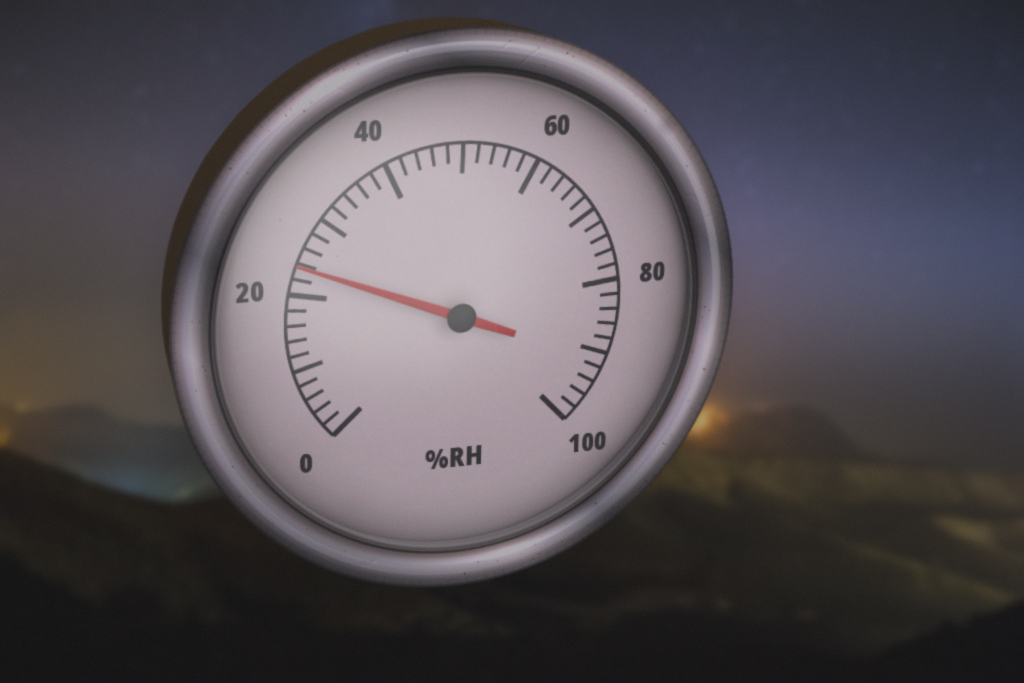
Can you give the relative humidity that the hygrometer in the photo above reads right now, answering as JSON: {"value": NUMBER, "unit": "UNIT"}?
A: {"value": 24, "unit": "%"}
